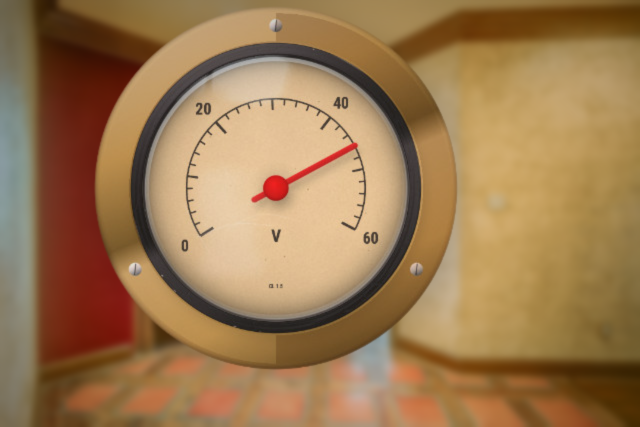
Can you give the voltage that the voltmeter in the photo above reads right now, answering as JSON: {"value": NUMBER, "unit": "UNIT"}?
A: {"value": 46, "unit": "V"}
